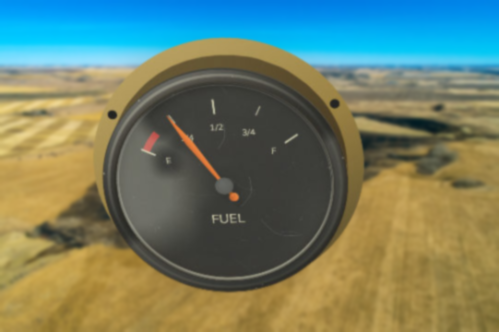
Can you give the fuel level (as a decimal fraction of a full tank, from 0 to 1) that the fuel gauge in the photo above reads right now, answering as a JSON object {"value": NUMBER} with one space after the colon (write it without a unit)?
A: {"value": 0.25}
